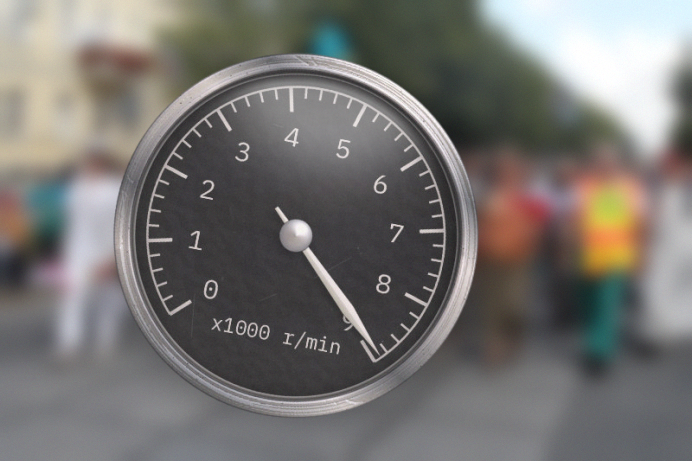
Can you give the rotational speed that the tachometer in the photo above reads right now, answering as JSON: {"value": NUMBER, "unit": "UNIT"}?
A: {"value": 8900, "unit": "rpm"}
